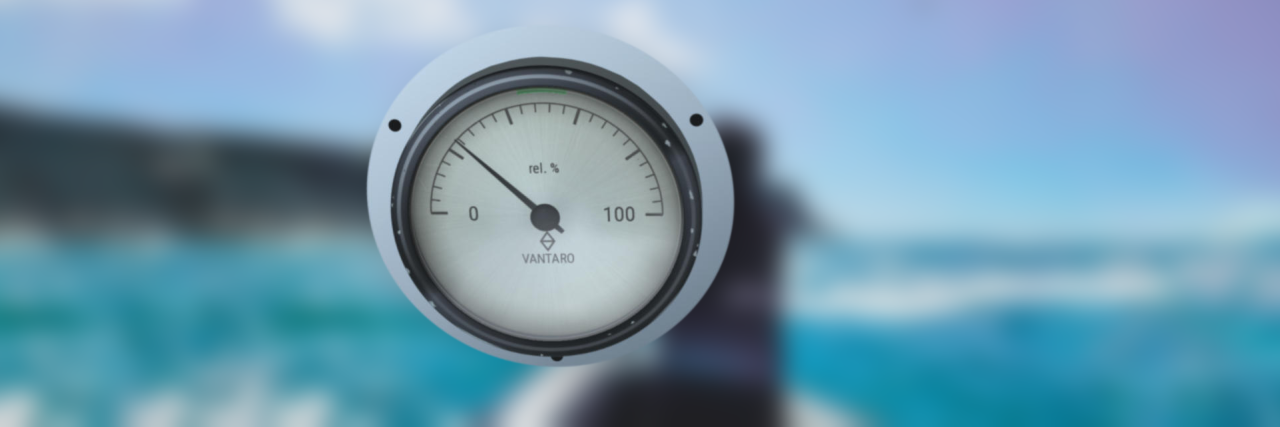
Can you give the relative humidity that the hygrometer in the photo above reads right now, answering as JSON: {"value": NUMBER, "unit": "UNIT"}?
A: {"value": 24, "unit": "%"}
